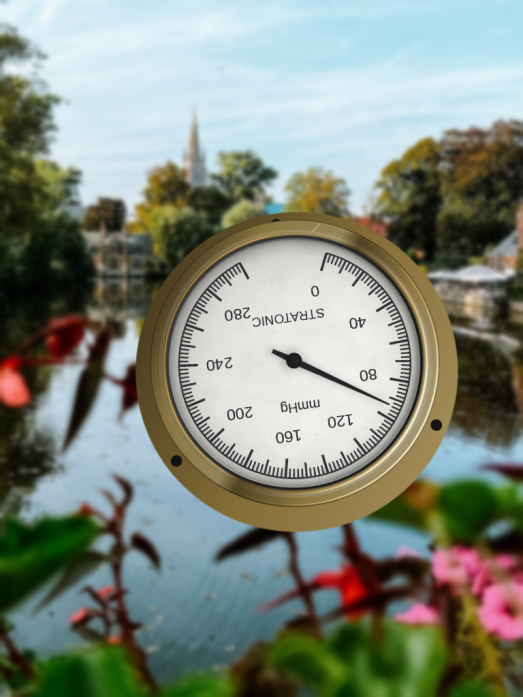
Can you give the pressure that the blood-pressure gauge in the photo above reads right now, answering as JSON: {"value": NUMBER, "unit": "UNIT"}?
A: {"value": 94, "unit": "mmHg"}
